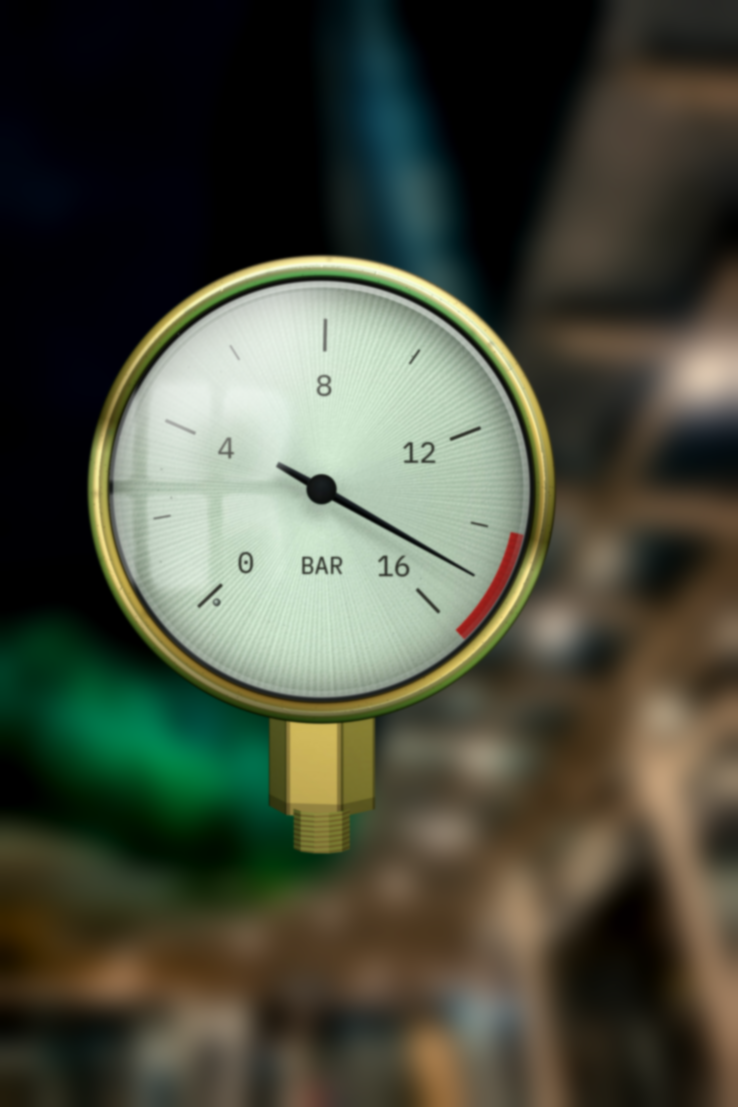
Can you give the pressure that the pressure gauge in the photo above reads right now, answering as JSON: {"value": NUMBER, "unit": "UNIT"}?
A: {"value": 15, "unit": "bar"}
